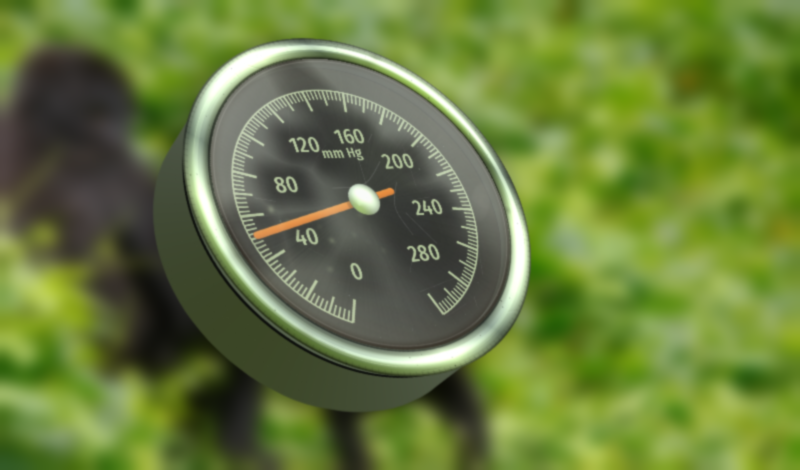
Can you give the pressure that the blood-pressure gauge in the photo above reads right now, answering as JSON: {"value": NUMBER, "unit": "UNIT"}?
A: {"value": 50, "unit": "mmHg"}
